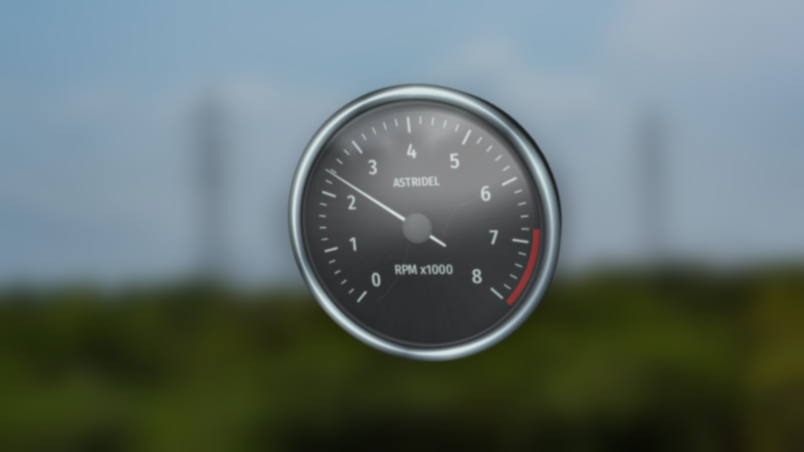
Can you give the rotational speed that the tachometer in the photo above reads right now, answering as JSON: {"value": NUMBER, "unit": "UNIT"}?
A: {"value": 2400, "unit": "rpm"}
